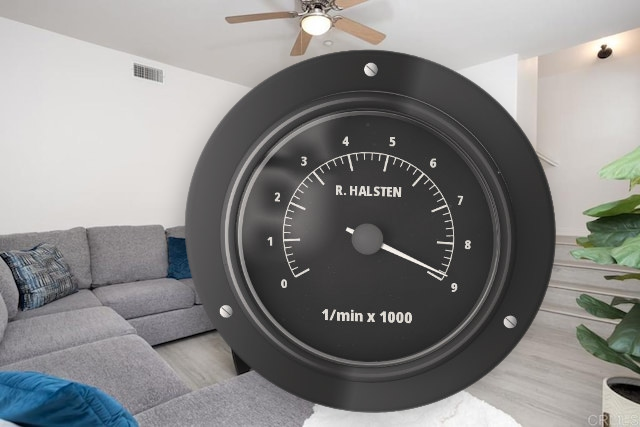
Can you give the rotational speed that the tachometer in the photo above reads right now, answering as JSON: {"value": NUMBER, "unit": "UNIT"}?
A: {"value": 8800, "unit": "rpm"}
